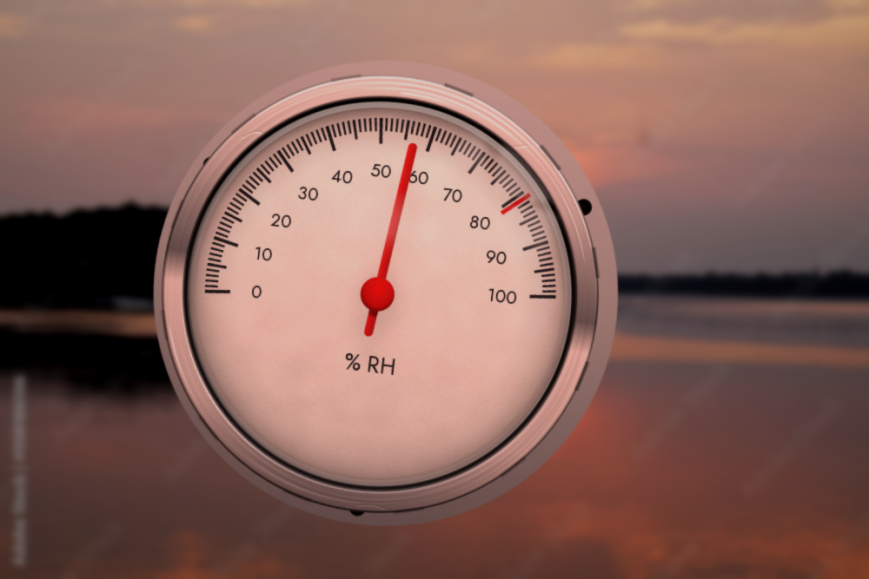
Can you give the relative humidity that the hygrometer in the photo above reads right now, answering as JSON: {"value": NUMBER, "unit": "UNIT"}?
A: {"value": 57, "unit": "%"}
